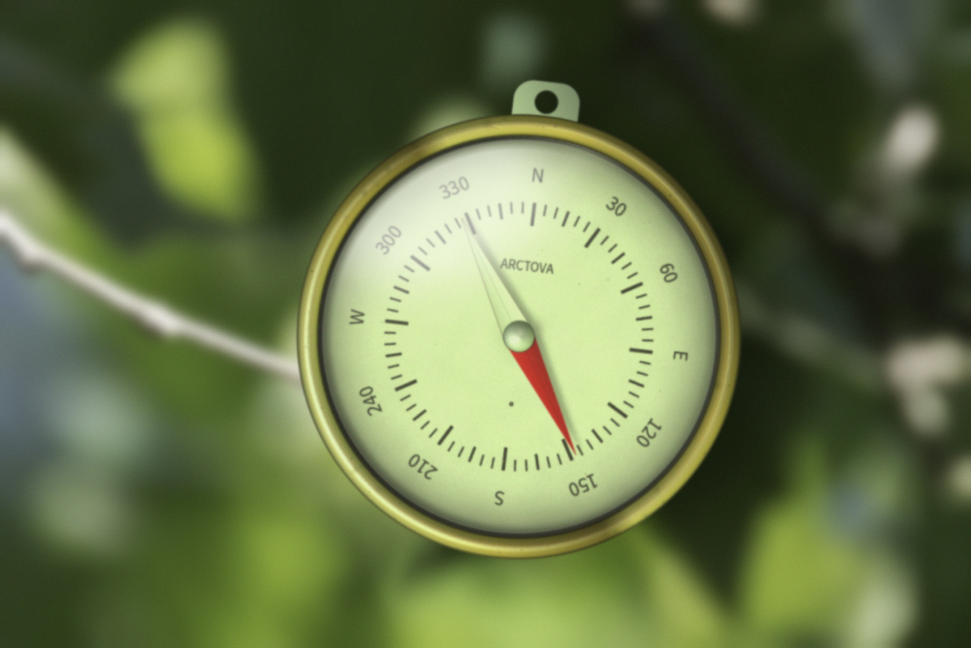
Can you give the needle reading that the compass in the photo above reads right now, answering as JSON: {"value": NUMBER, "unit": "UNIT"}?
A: {"value": 147.5, "unit": "°"}
